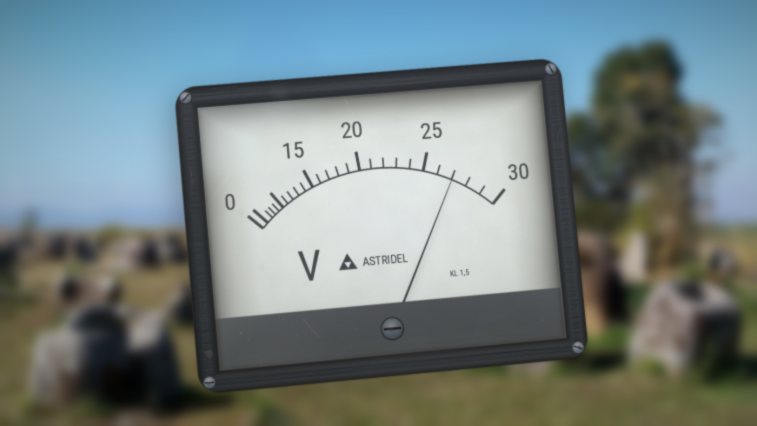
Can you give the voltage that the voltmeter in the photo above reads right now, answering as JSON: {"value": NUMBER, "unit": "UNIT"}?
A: {"value": 27, "unit": "V"}
